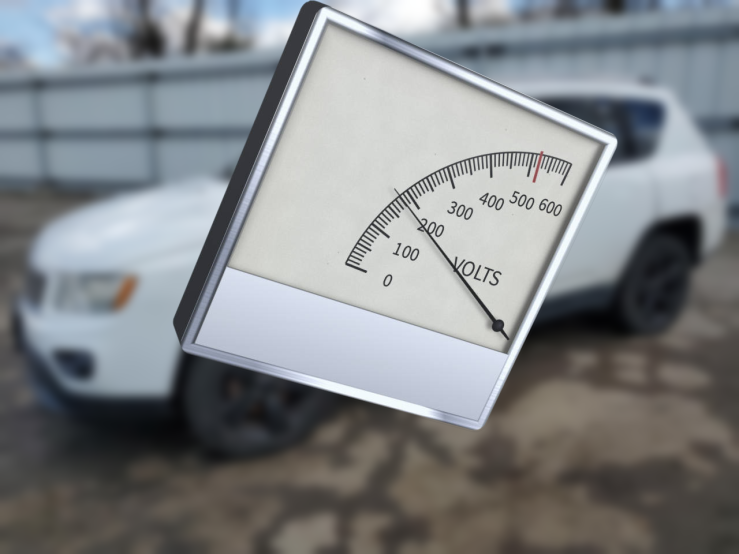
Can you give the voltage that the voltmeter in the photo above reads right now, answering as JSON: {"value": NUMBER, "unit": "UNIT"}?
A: {"value": 180, "unit": "V"}
